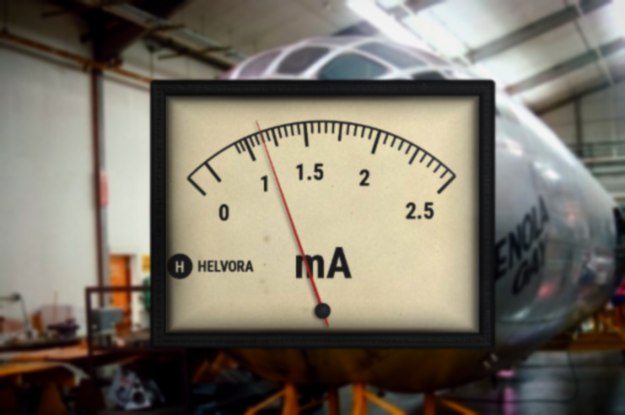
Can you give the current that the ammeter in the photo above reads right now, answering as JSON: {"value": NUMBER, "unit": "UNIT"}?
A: {"value": 1.15, "unit": "mA"}
